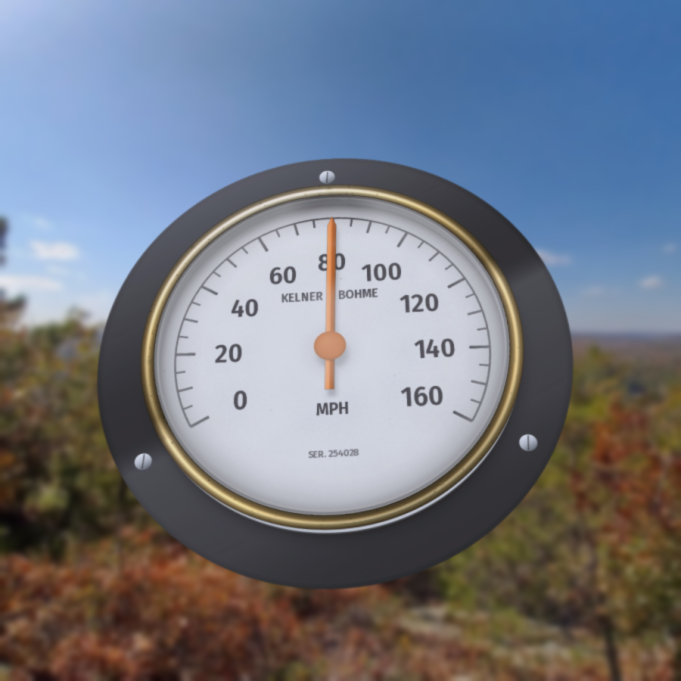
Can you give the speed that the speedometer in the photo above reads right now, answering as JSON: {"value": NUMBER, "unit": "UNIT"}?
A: {"value": 80, "unit": "mph"}
